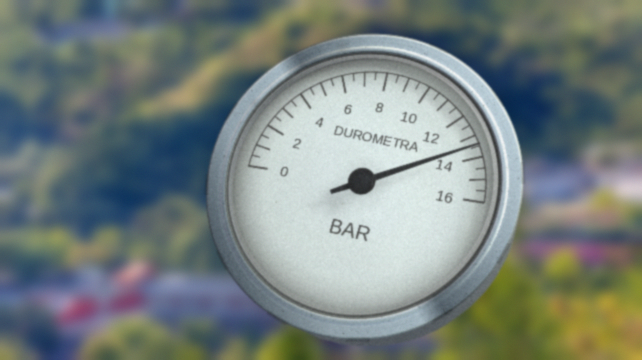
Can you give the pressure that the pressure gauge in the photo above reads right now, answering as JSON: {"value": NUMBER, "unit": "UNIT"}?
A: {"value": 13.5, "unit": "bar"}
